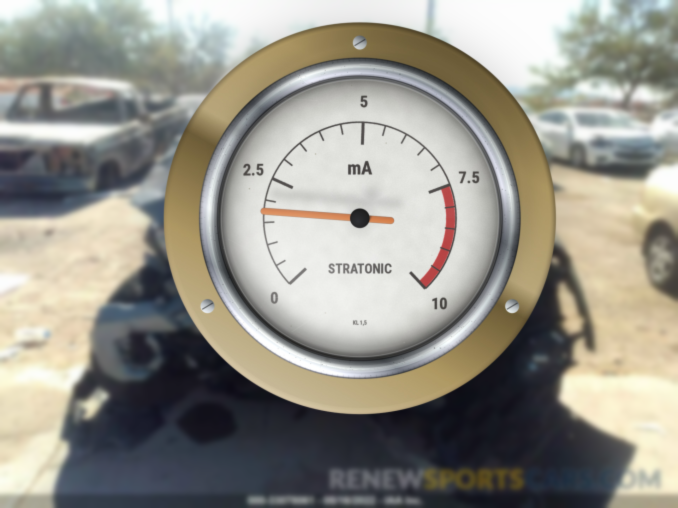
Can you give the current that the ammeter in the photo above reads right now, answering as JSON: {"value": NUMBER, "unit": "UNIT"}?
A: {"value": 1.75, "unit": "mA"}
